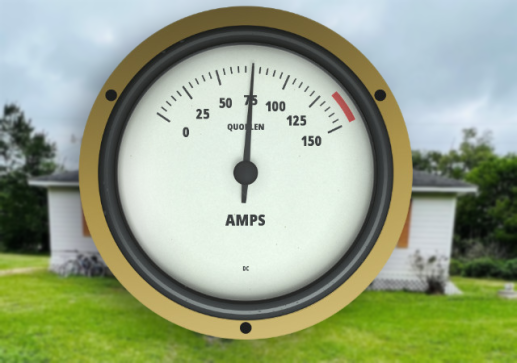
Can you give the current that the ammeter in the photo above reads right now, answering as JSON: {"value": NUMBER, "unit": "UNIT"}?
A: {"value": 75, "unit": "A"}
